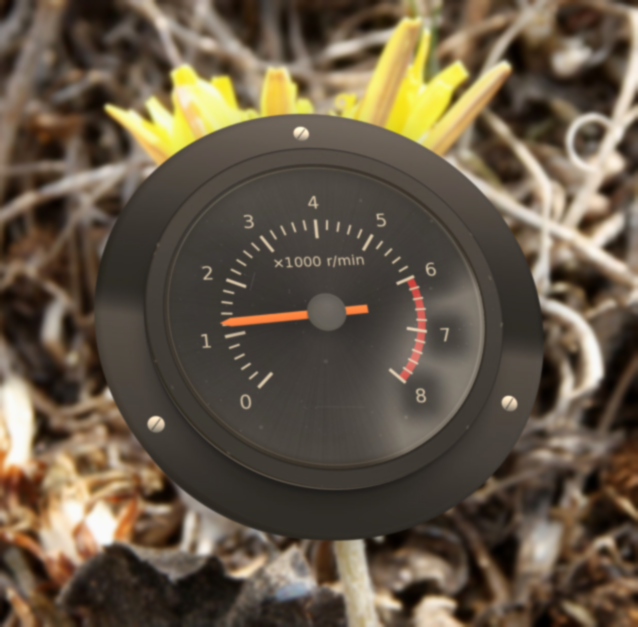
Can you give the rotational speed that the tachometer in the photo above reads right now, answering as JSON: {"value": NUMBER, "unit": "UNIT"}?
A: {"value": 1200, "unit": "rpm"}
